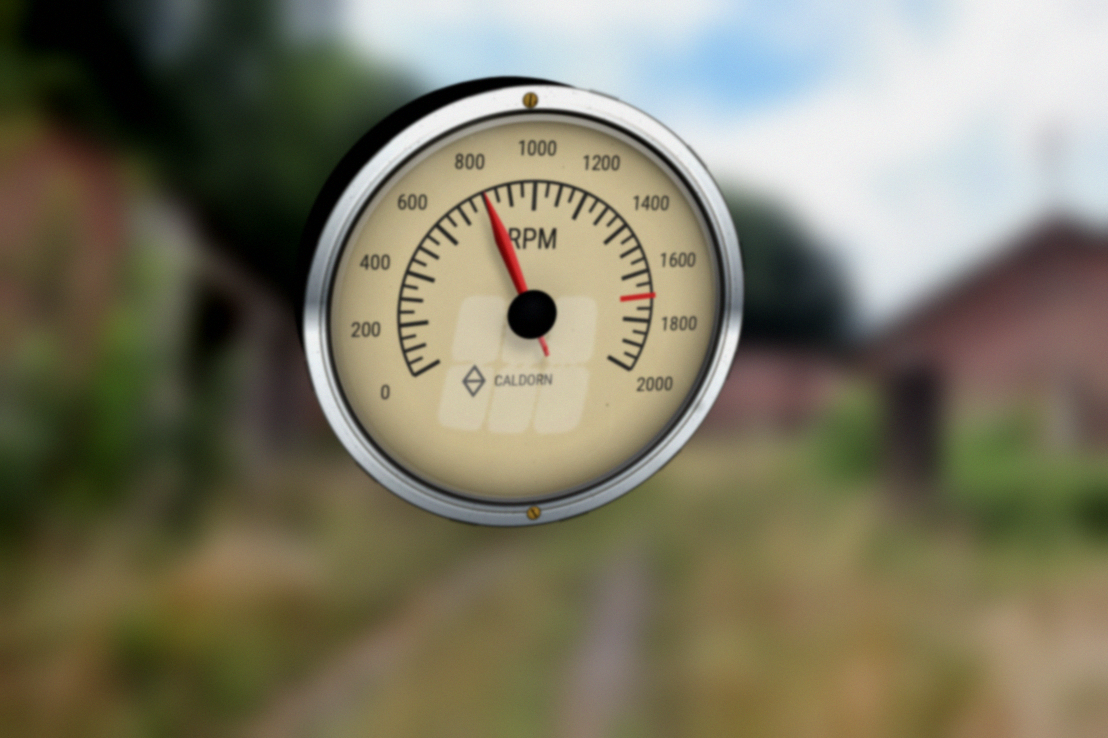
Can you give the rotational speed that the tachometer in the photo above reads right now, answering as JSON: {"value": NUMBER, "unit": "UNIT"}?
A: {"value": 800, "unit": "rpm"}
